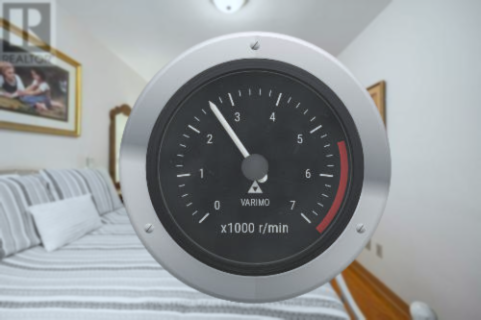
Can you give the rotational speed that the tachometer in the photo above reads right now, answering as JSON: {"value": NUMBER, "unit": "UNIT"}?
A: {"value": 2600, "unit": "rpm"}
